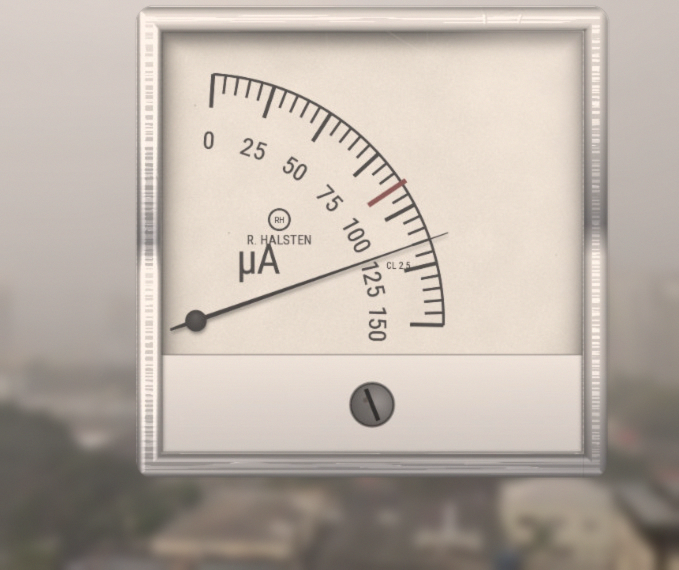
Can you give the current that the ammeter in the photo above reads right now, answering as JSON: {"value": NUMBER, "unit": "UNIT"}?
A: {"value": 115, "unit": "µA"}
